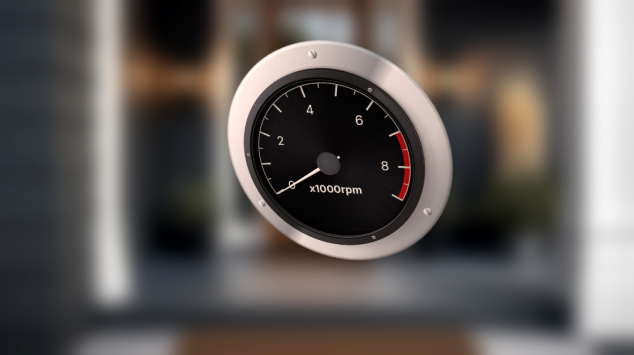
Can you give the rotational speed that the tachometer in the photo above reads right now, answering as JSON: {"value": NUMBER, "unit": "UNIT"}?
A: {"value": 0, "unit": "rpm"}
